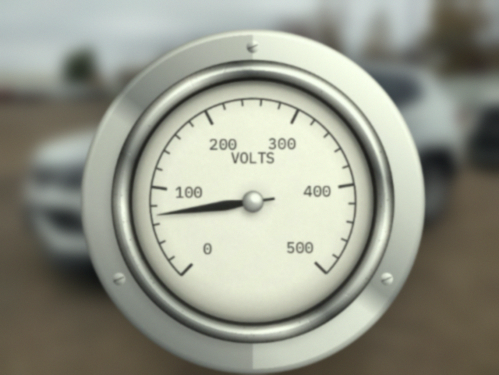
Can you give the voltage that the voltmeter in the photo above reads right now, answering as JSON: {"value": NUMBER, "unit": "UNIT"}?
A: {"value": 70, "unit": "V"}
